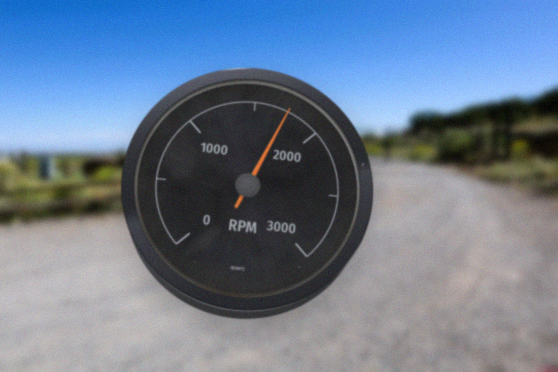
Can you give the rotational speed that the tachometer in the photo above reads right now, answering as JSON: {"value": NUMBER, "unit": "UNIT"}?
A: {"value": 1750, "unit": "rpm"}
